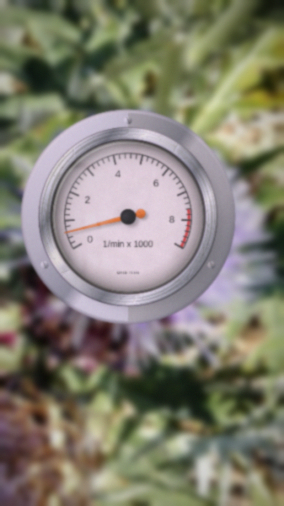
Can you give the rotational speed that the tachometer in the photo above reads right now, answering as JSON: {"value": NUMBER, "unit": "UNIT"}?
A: {"value": 600, "unit": "rpm"}
